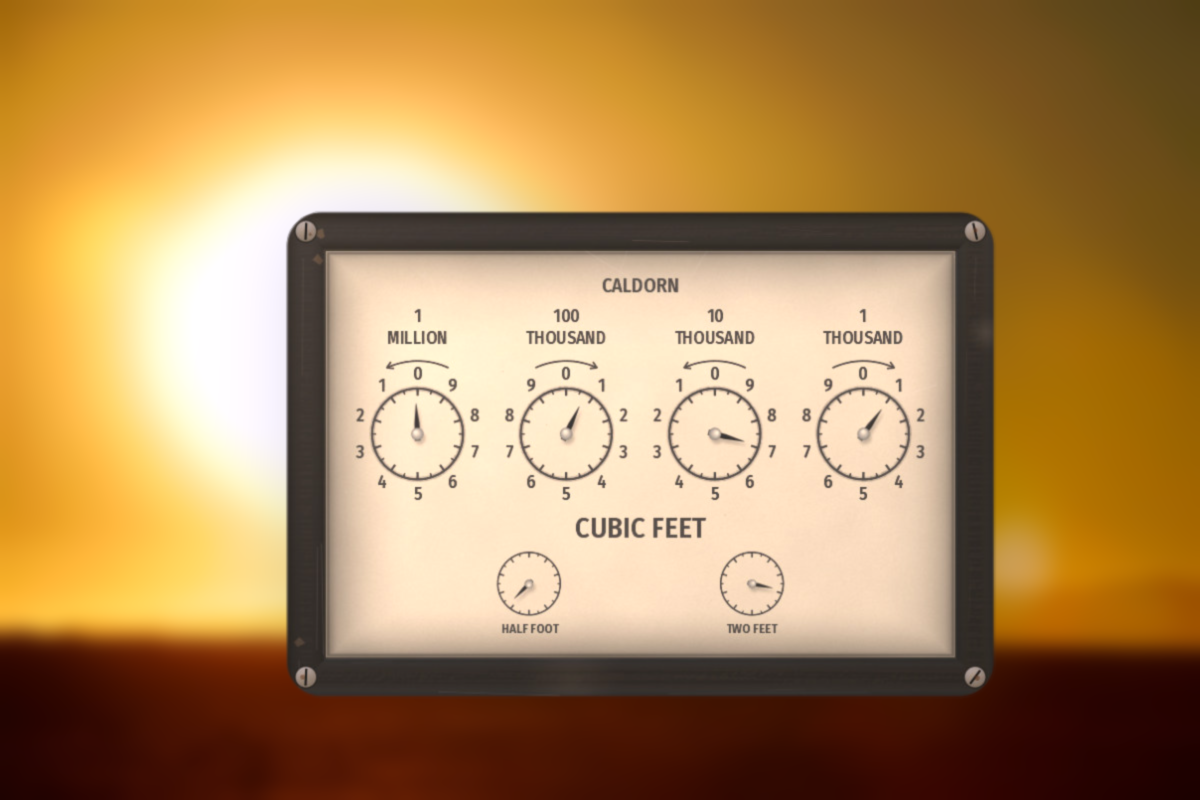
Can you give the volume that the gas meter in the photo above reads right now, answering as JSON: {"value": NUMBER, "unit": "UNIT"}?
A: {"value": 7100, "unit": "ft³"}
